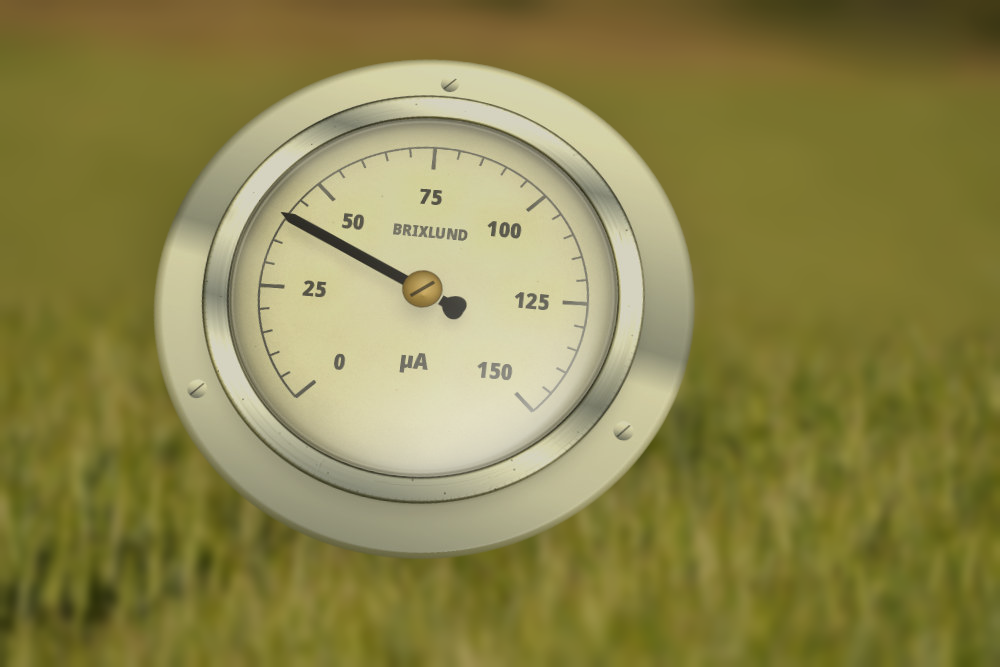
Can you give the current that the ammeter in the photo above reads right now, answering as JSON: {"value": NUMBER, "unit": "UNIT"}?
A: {"value": 40, "unit": "µA"}
